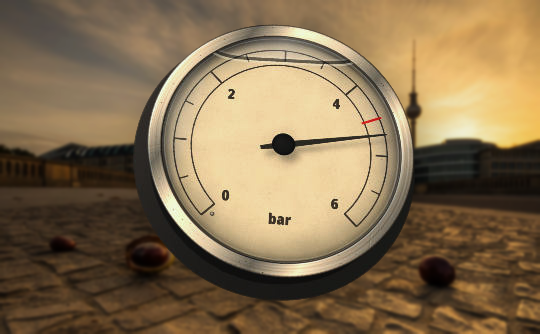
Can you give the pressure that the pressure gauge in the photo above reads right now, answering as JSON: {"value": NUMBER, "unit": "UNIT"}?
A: {"value": 4.75, "unit": "bar"}
